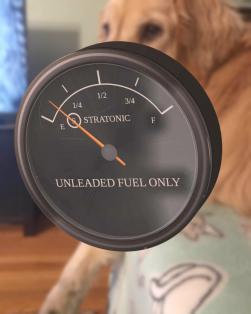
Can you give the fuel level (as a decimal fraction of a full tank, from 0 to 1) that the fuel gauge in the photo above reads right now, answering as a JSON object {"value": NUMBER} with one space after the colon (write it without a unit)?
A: {"value": 0.125}
